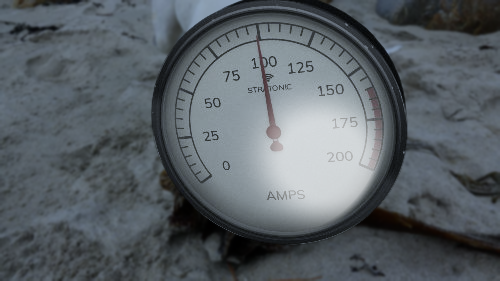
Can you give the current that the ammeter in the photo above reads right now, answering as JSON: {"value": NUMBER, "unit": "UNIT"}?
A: {"value": 100, "unit": "A"}
